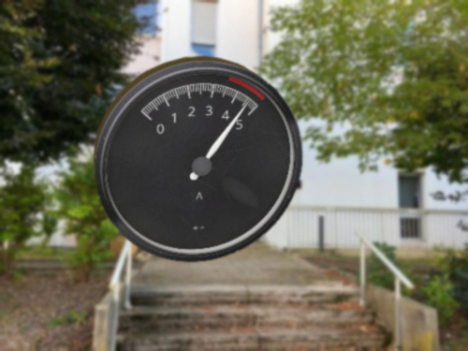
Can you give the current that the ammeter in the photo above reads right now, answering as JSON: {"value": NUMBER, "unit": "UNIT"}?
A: {"value": 4.5, "unit": "A"}
